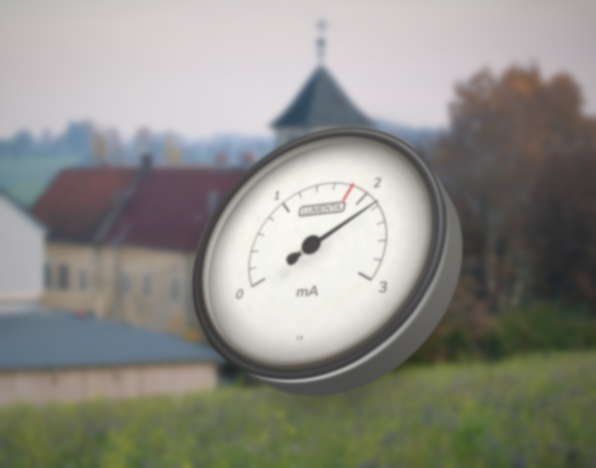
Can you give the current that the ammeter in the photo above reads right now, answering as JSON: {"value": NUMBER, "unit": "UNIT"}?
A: {"value": 2.2, "unit": "mA"}
